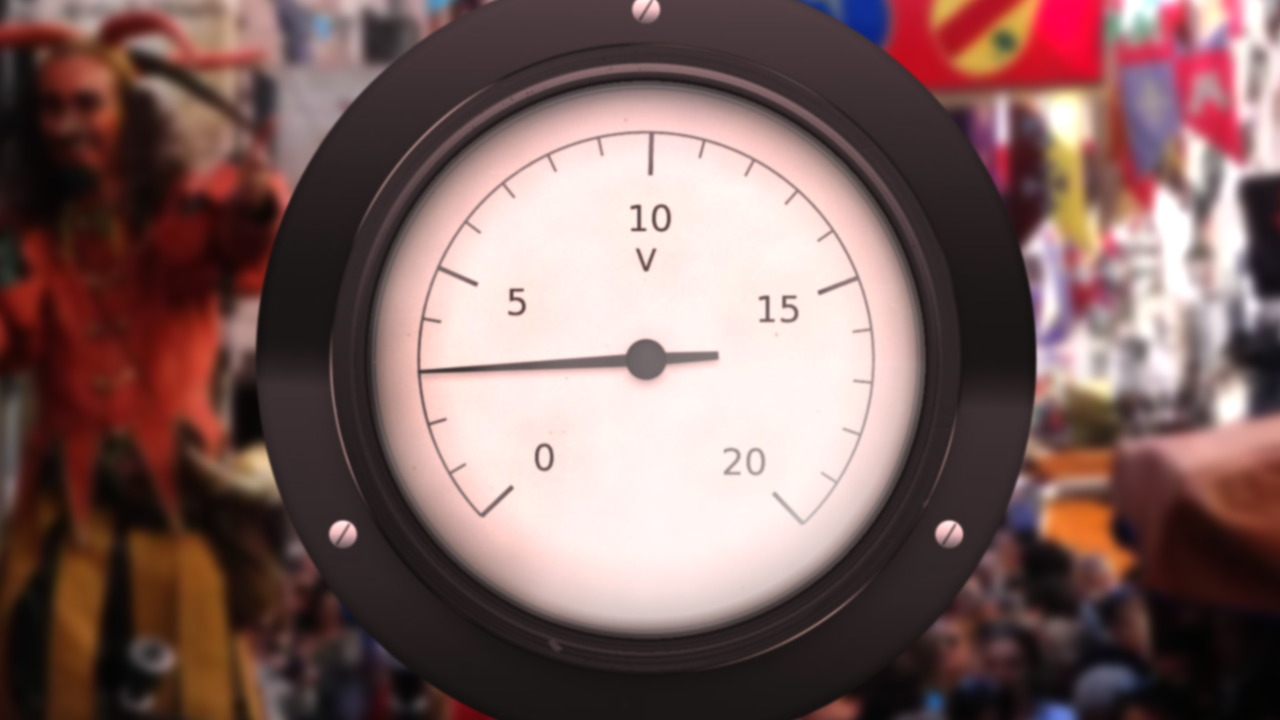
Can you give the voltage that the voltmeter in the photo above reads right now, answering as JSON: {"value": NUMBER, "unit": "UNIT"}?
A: {"value": 3, "unit": "V"}
